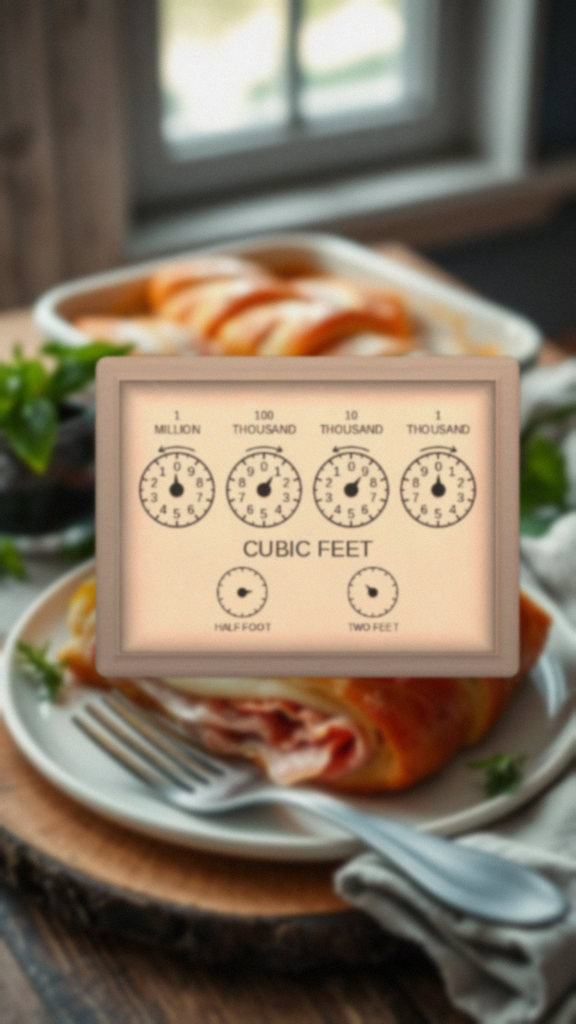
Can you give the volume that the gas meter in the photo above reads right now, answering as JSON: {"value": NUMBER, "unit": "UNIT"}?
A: {"value": 9000, "unit": "ft³"}
